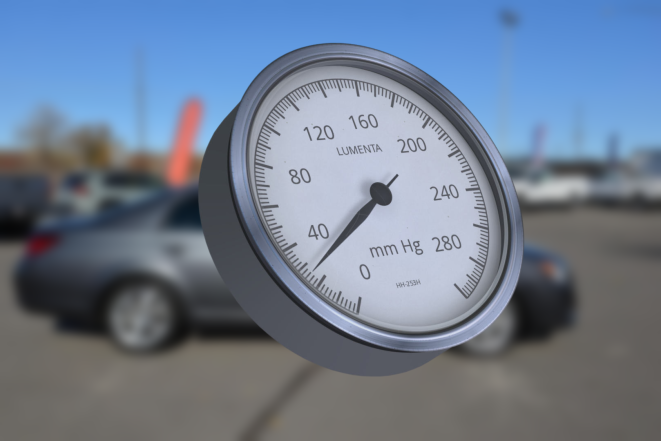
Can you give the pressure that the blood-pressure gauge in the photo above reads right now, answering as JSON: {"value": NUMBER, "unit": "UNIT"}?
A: {"value": 26, "unit": "mmHg"}
